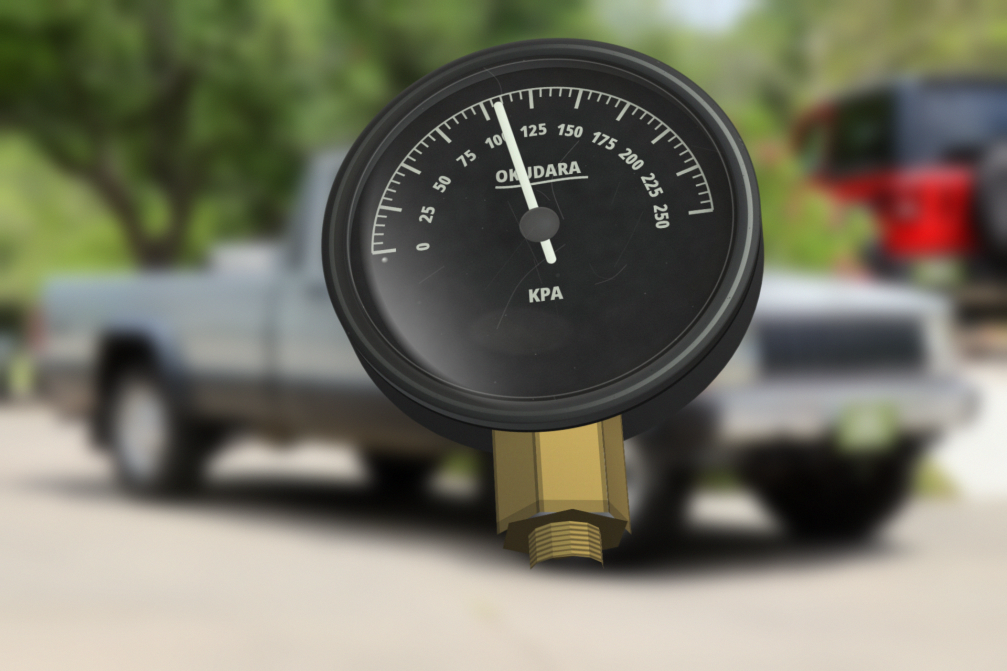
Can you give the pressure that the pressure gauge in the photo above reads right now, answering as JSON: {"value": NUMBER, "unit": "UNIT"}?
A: {"value": 107.5, "unit": "kPa"}
